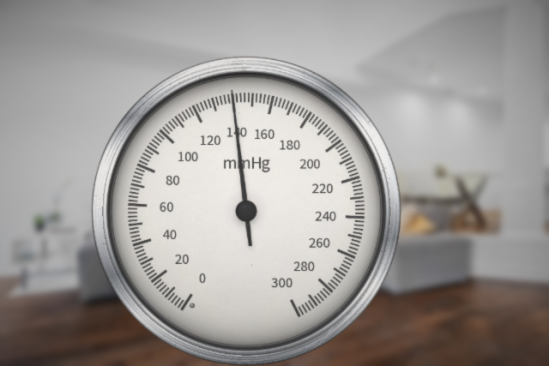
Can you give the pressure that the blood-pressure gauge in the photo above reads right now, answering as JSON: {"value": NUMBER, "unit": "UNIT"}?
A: {"value": 140, "unit": "mmHg"}
